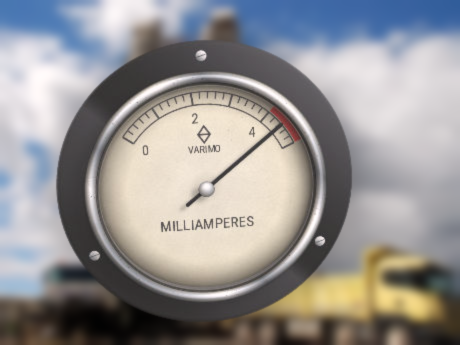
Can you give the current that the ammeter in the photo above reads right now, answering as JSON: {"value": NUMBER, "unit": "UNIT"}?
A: {"value": 4.4, "unit": "mA"}
